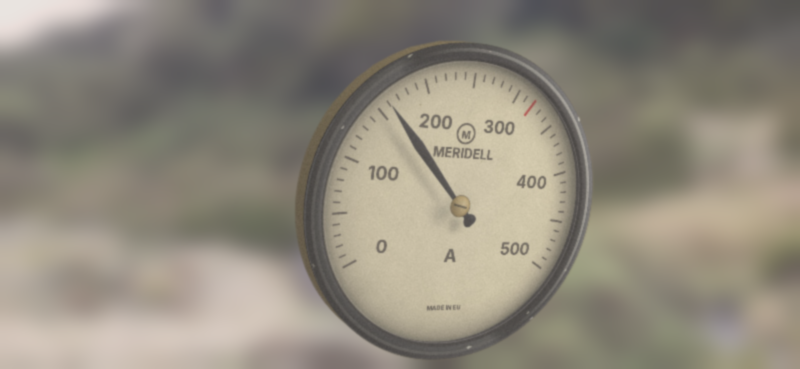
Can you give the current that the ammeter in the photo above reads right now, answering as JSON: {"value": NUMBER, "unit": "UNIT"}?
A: {"value": 160, "unit": "A"}
